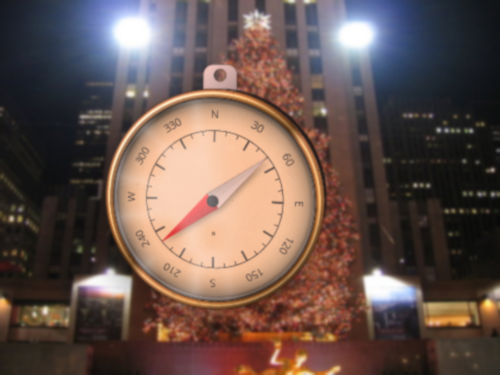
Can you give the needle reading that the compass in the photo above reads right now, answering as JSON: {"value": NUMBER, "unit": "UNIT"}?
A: {"value": 230, "unit": "°"}
